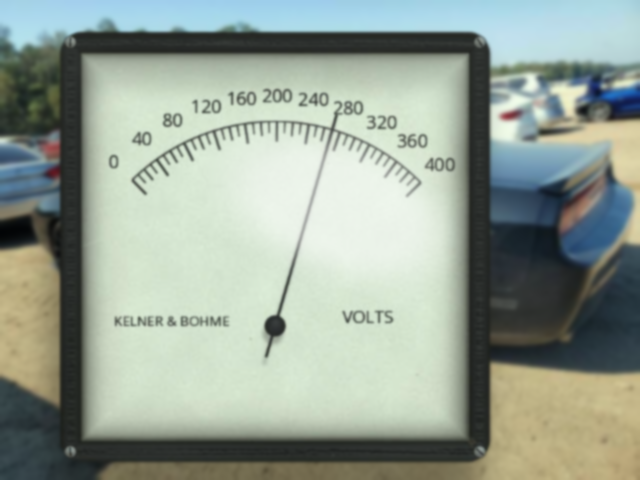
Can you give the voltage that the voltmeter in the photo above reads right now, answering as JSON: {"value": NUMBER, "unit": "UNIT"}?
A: {"value": 270, "unit": "V"}
